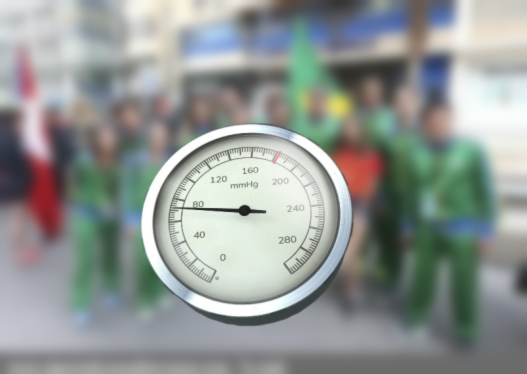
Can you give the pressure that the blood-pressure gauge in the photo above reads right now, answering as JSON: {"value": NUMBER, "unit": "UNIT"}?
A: {"value": 70, "unit": "mmHg"}
